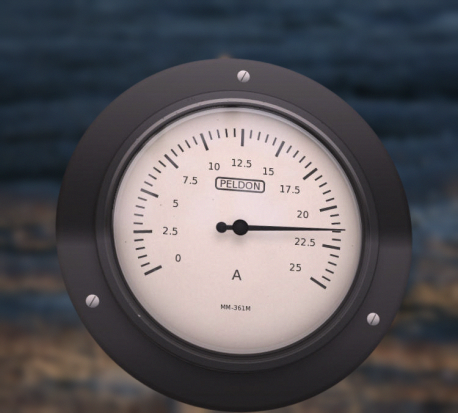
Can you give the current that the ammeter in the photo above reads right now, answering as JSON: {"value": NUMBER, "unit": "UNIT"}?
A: {"value": 21.5, "unit": "A"}
